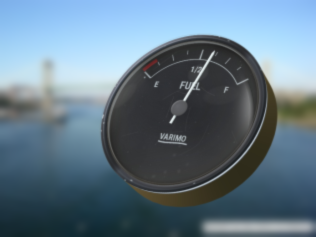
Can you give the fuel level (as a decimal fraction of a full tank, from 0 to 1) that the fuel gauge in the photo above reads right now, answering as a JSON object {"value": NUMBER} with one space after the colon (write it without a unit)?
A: {"value": 0.625}
